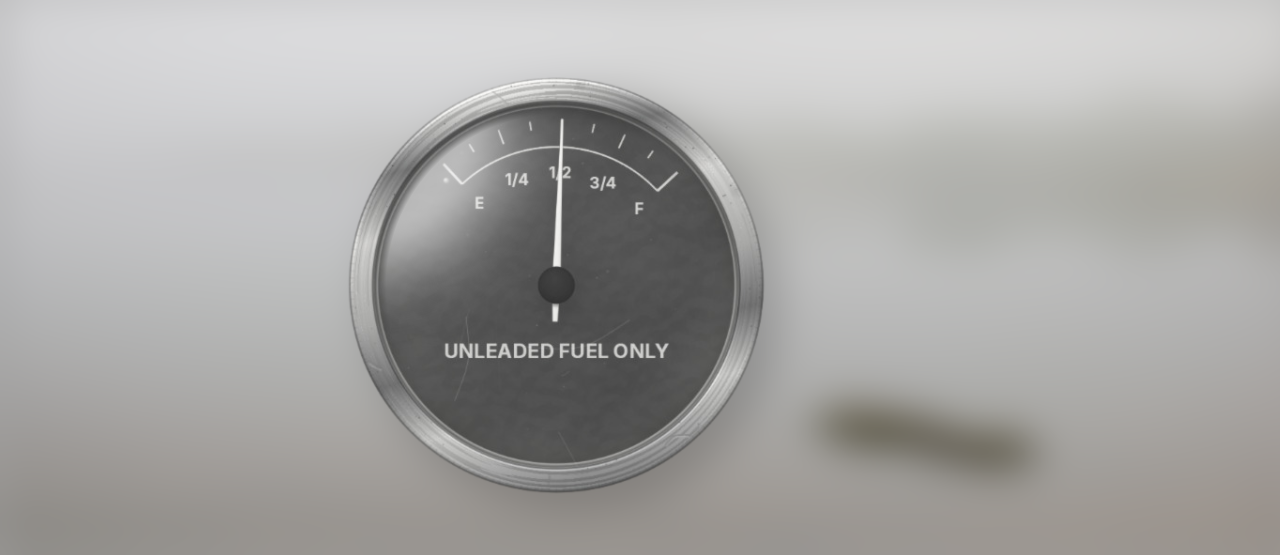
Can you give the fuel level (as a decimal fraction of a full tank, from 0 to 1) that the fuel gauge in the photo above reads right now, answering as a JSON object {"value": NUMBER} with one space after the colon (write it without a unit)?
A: {"value": 0.5}
